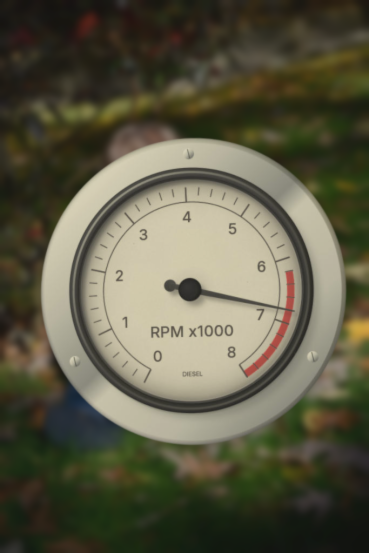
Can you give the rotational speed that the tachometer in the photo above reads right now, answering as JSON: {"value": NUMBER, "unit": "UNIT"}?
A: {"value": 6800, "unit": "rpm"}
